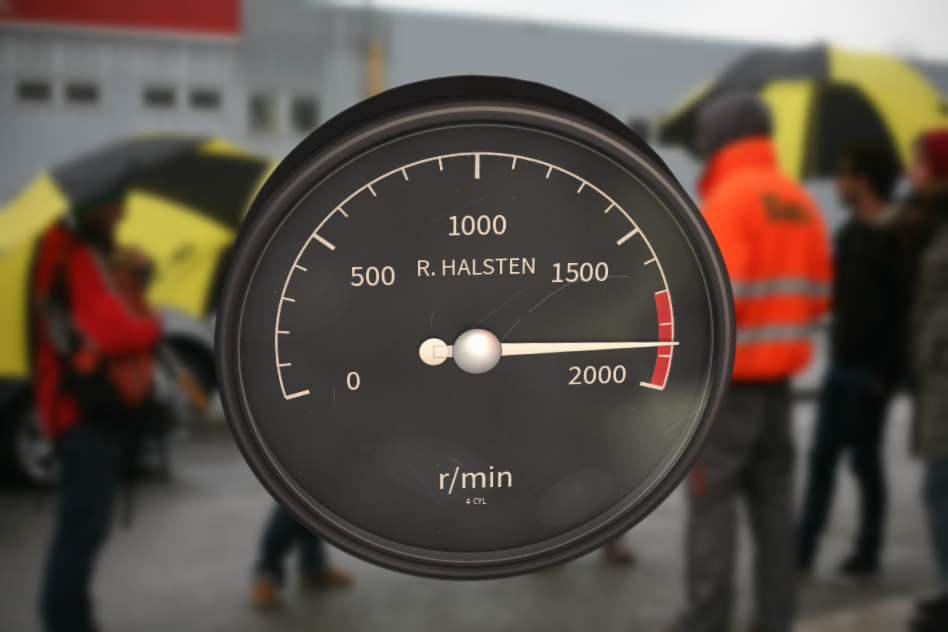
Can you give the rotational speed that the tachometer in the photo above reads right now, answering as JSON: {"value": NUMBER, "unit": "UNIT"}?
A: {"value": 1850, "unit": "rpm"}
